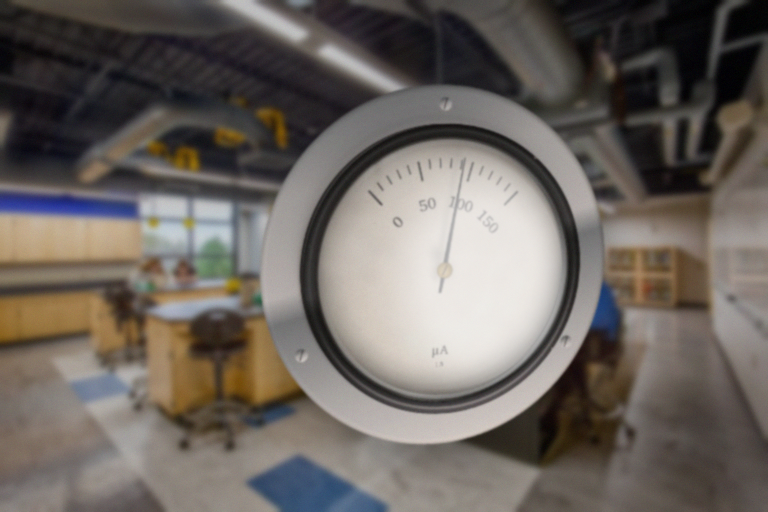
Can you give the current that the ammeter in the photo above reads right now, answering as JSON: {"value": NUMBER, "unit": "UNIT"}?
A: {"value": 90, "unit": "µA"}
